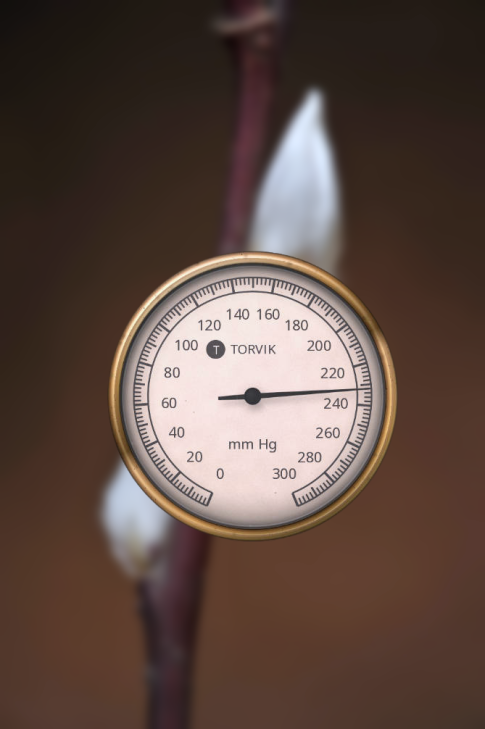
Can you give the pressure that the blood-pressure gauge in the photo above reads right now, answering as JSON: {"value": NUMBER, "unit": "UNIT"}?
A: {"value": 232, "unit": "mmHg"}
